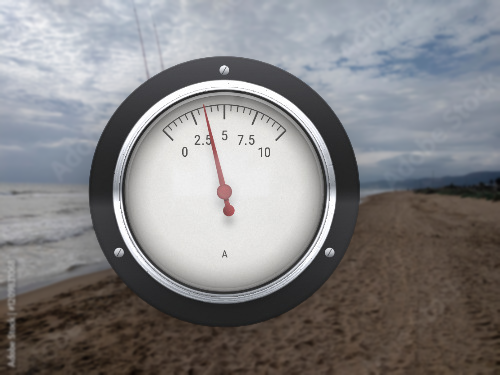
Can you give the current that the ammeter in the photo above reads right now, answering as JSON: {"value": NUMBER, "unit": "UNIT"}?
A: {"value": 3.5, "unit": "A"}
